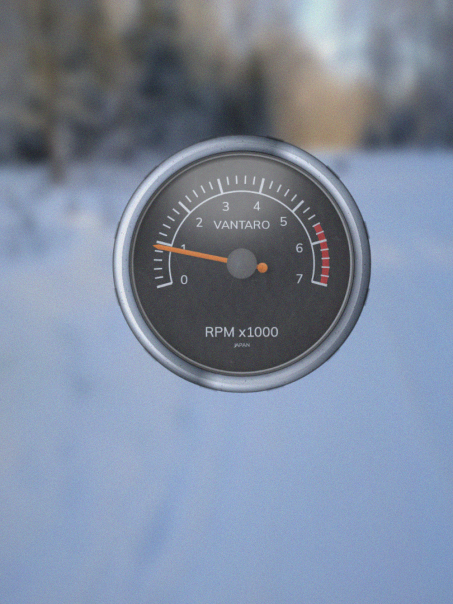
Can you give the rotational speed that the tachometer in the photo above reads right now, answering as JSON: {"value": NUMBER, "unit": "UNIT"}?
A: {"value": 900, "unit": "rpm"}
